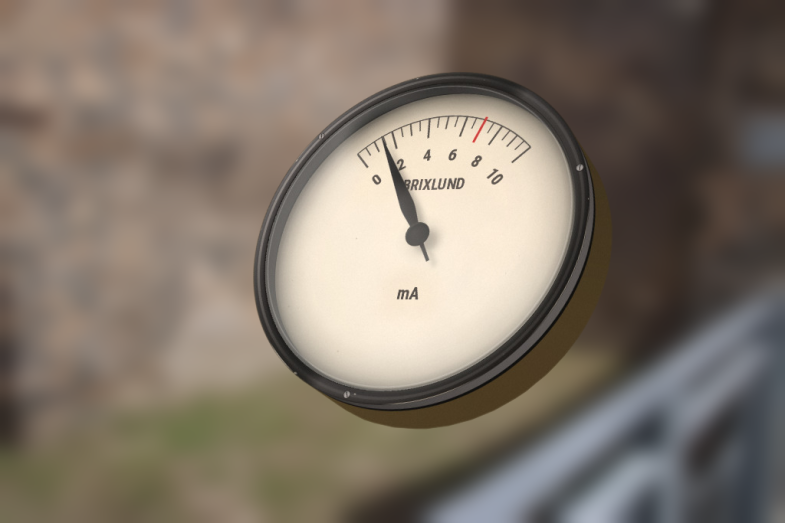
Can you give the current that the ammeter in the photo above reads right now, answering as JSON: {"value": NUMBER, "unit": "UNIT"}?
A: {"value": 1.5, "unit": "mA"}
